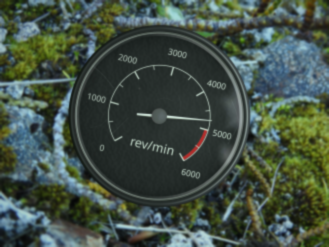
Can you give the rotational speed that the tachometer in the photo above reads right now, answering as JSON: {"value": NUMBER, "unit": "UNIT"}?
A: {"value": 4750, "unit": "rpm"}
